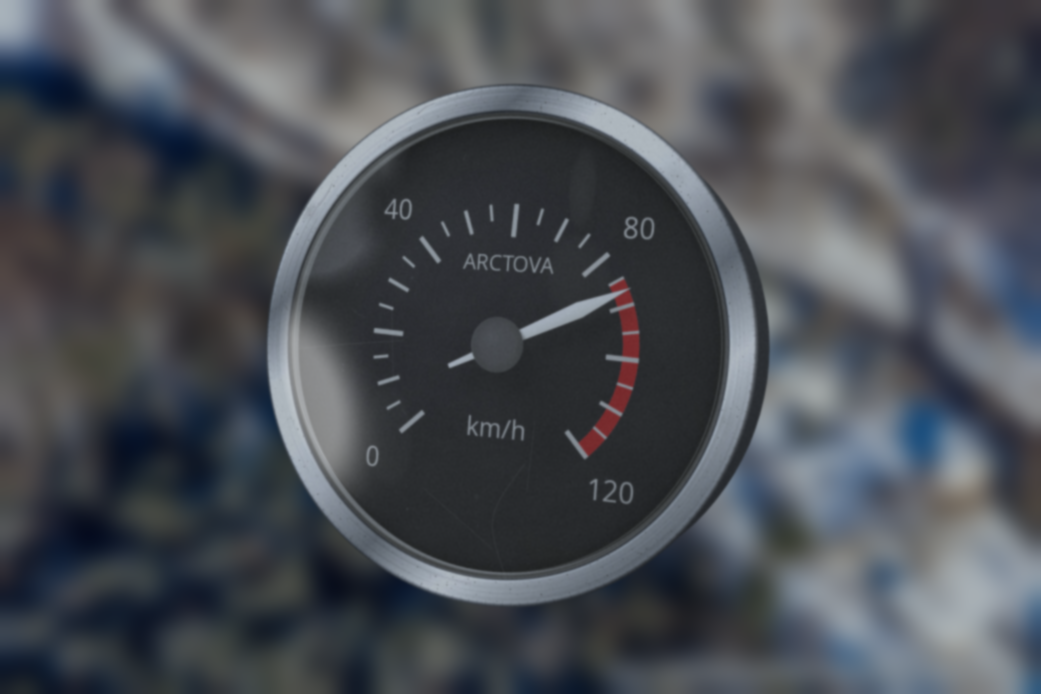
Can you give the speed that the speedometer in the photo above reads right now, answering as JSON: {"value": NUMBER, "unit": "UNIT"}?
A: {"value": 87.5, "unit": "km/h"}
